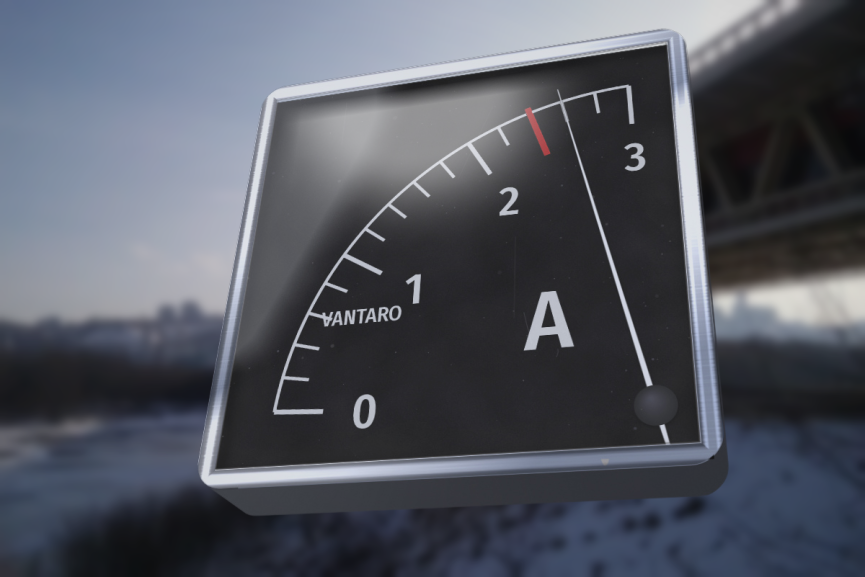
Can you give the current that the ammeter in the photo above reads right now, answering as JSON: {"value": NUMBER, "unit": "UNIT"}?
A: {"value": 2.6, "unit": "A"}
